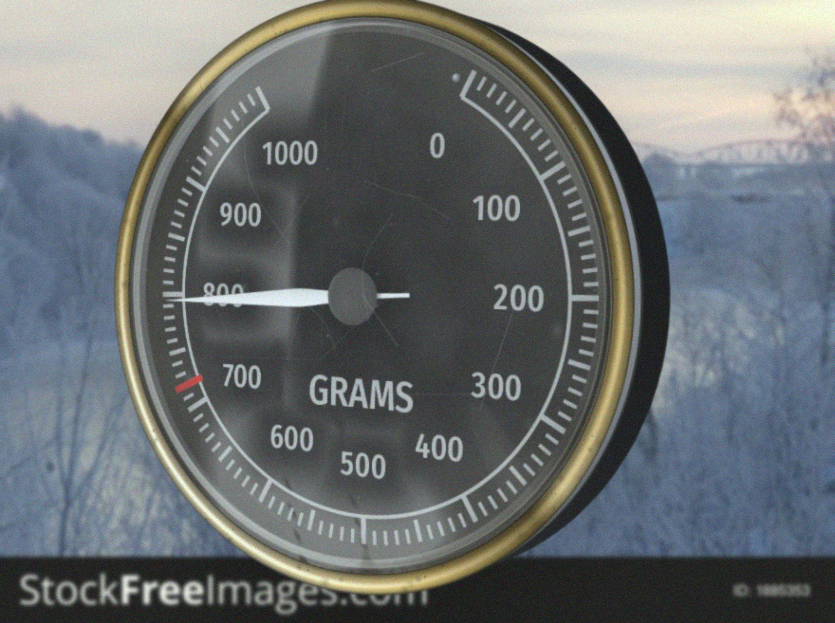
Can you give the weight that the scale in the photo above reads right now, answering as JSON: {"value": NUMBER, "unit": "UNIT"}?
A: {"value": 795, "unit": "g"}
